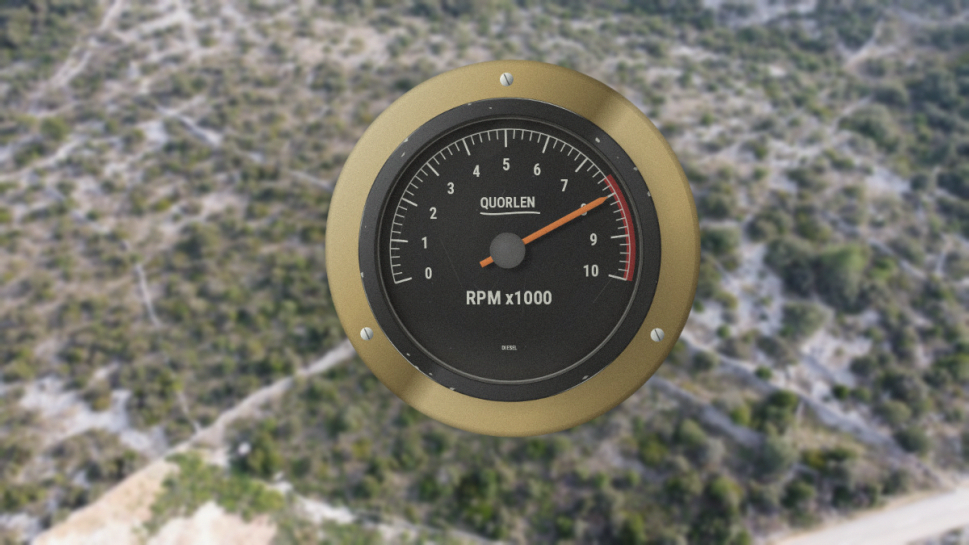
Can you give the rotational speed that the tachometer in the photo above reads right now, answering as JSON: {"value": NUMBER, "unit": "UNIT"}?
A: {"value": 8000, "unit": "rpm"}
